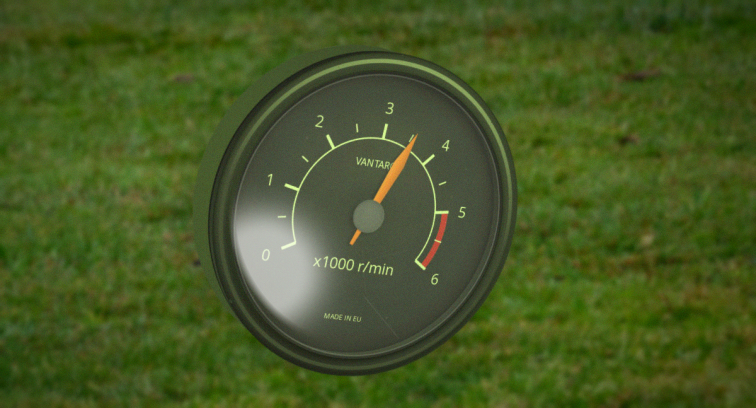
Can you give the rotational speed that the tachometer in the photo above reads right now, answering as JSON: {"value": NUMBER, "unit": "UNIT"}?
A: {"value": 3500, "unit": "rpm"}
